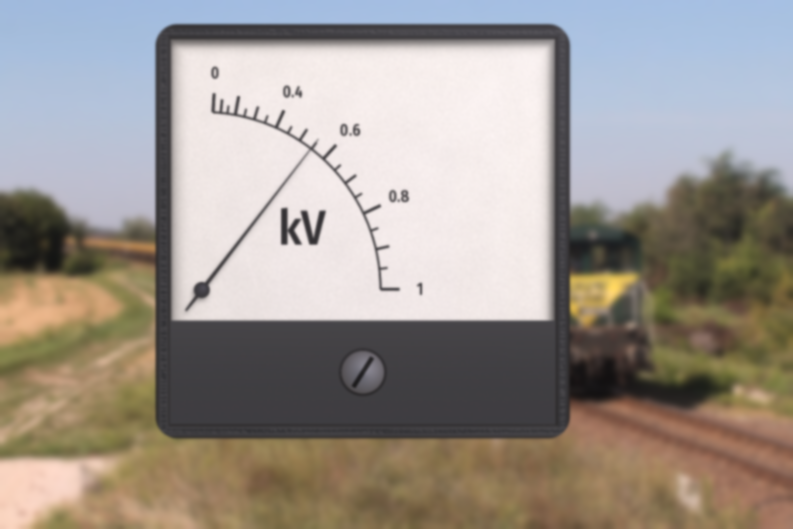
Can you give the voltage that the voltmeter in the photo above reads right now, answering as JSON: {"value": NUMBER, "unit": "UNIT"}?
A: {"value": 0.55, "unit": "kV"}
